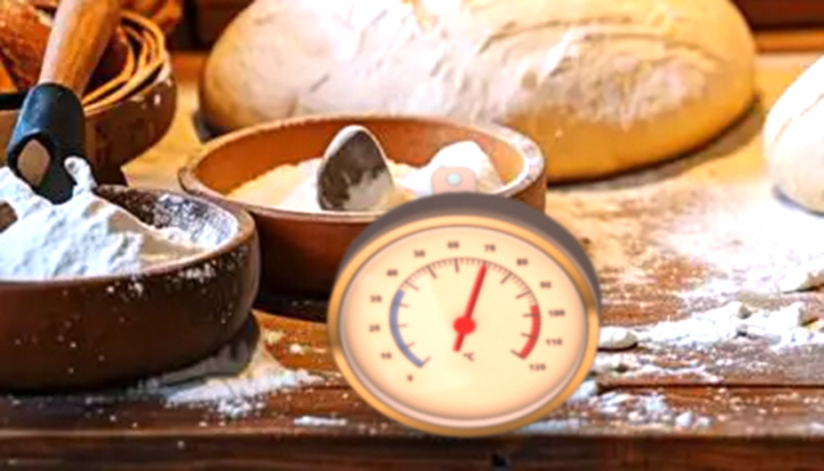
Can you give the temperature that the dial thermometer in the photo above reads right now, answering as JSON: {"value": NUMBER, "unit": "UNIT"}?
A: {"value": 70, "unit": "°C"}
